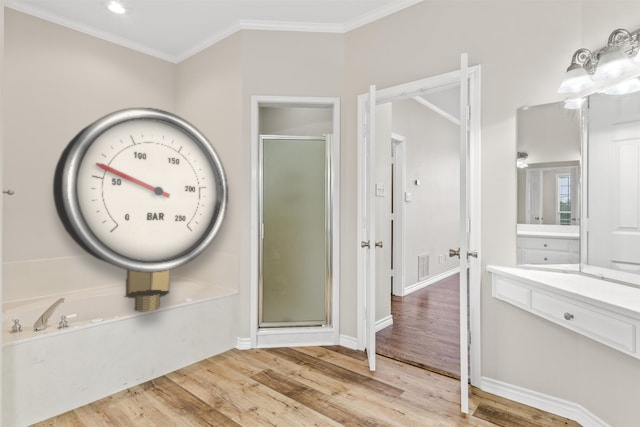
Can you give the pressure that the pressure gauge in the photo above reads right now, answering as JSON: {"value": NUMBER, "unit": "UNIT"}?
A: {"value": 60, "unit": "bar"}
